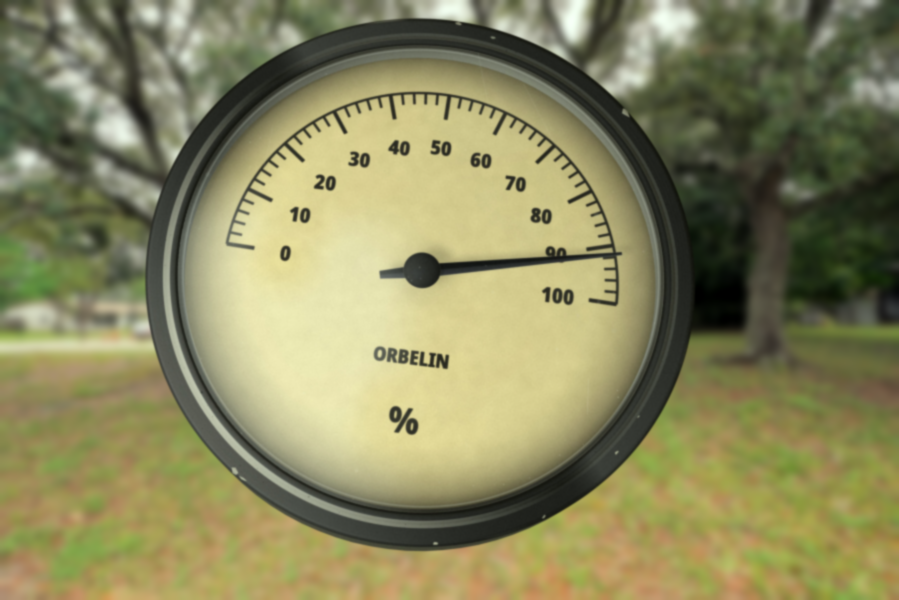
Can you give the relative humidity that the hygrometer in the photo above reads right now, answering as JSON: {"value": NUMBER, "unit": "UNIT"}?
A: {"value": 92, "unit": "%"}
